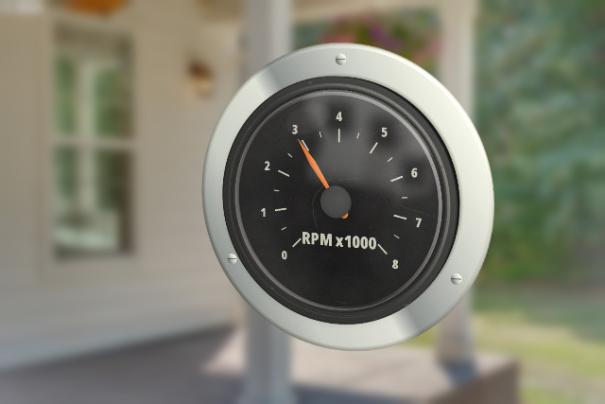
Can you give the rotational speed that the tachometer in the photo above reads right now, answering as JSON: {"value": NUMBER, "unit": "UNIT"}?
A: {"value": 3000, "unit": "rpm"}
